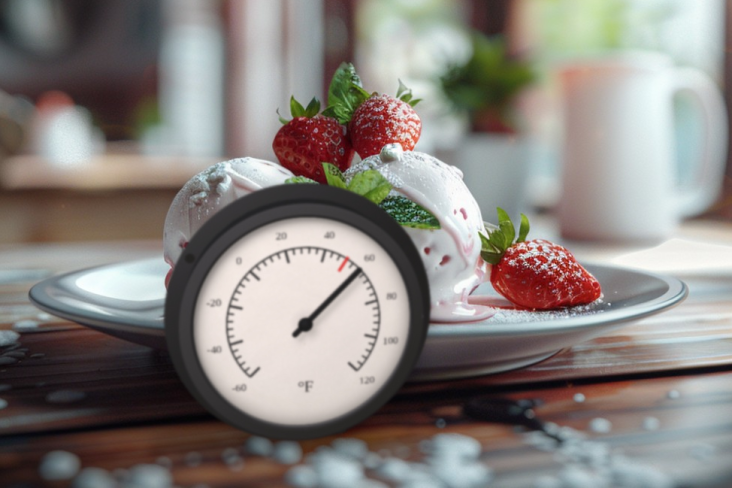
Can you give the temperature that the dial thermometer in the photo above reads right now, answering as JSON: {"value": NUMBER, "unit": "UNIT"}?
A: {"value": 60, "unit": "°F"}
